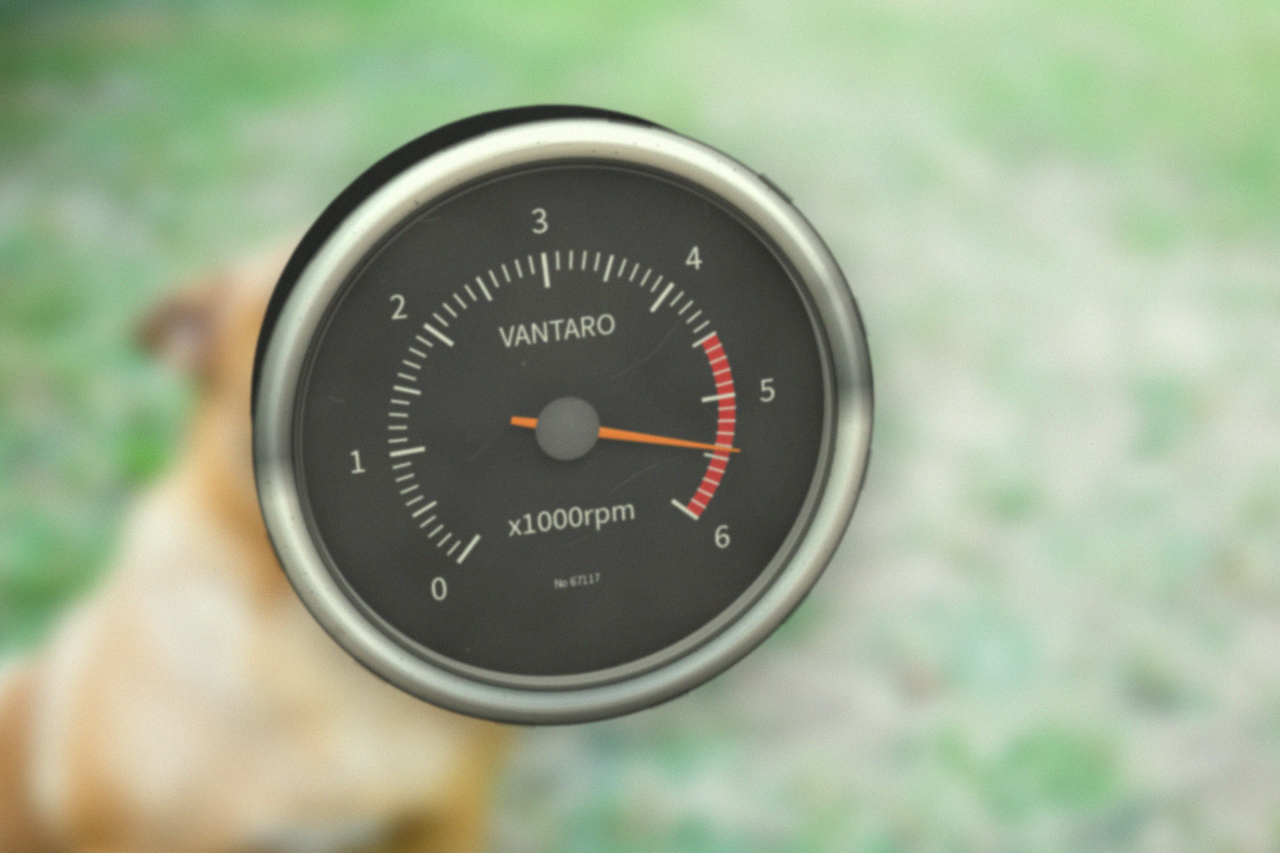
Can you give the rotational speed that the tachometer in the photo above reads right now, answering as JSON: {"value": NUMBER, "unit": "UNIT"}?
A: {"value": 5400, "unit": "rpm"}
